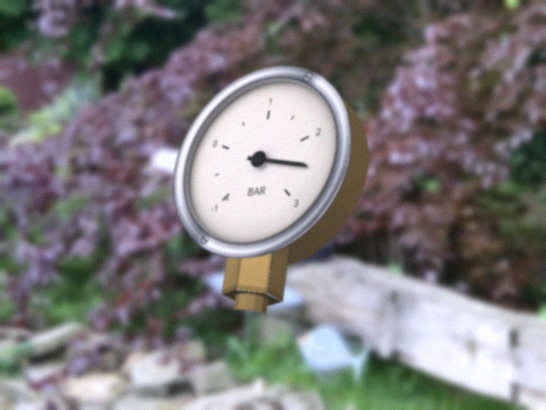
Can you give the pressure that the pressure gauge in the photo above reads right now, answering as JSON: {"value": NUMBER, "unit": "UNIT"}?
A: {"value": 2.5, "unit": "bar"}
